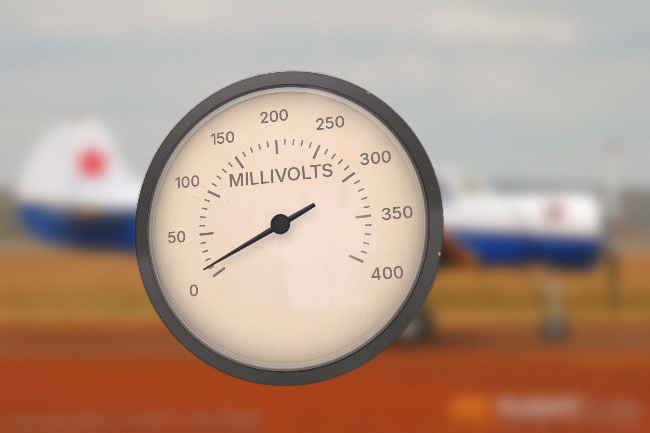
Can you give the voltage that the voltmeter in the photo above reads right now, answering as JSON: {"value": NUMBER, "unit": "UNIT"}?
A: {"value": 10, "unit": "mV"}
